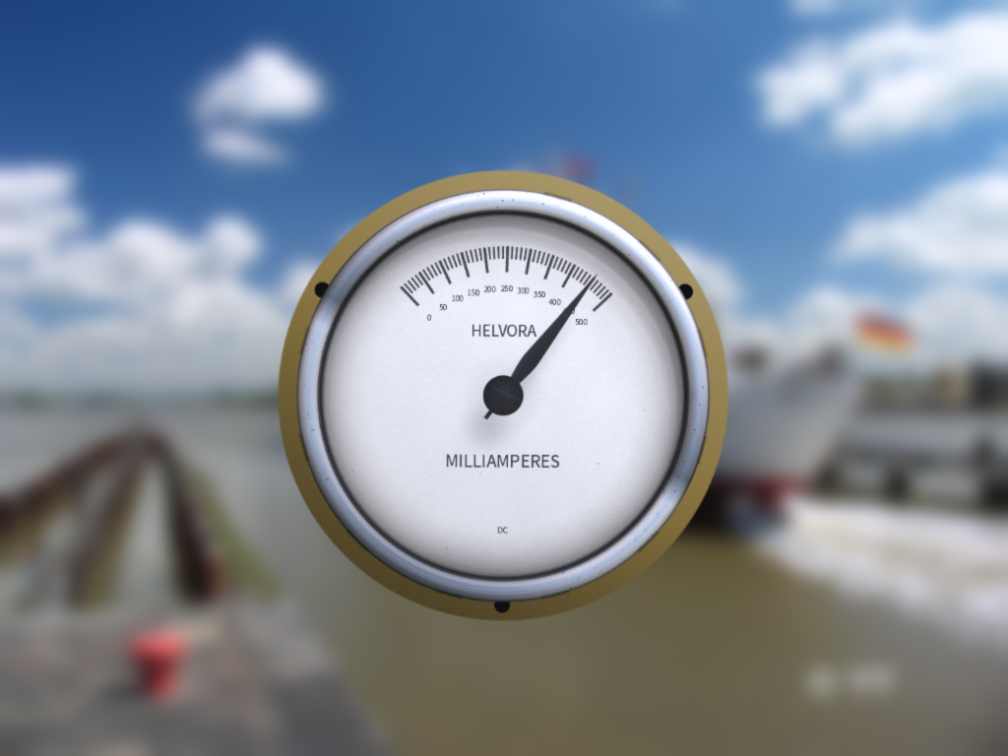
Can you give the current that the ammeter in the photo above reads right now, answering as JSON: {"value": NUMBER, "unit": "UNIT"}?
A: {"value": 450, "unit": "mA"}
